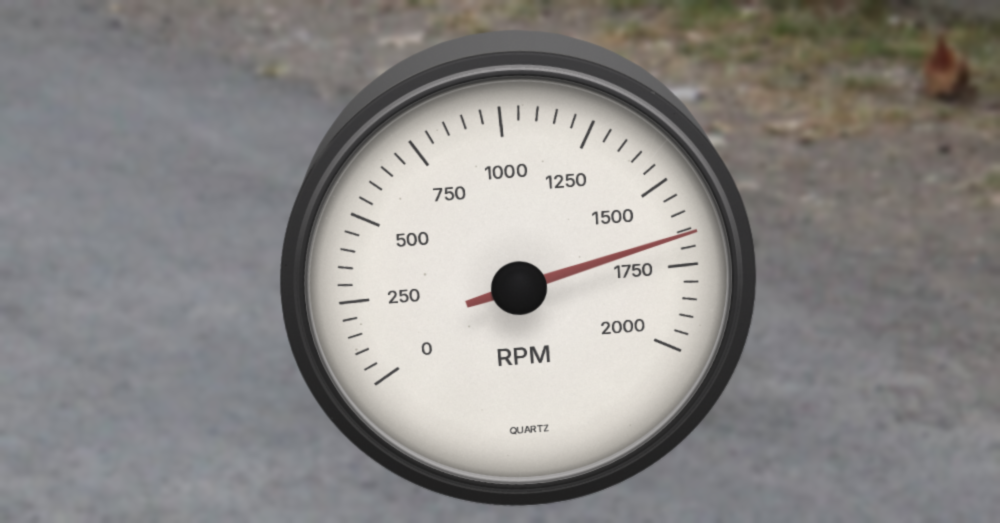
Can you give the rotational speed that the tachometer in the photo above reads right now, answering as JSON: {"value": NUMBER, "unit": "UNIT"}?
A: {"value": 1650, "unit": "rpm"}
